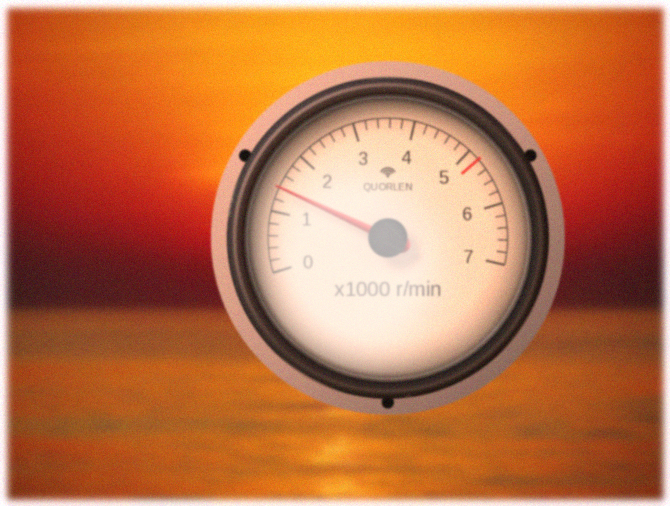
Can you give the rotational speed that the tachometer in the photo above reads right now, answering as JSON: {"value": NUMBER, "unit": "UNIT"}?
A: {"value": 1400, "unit": "rpm"}
